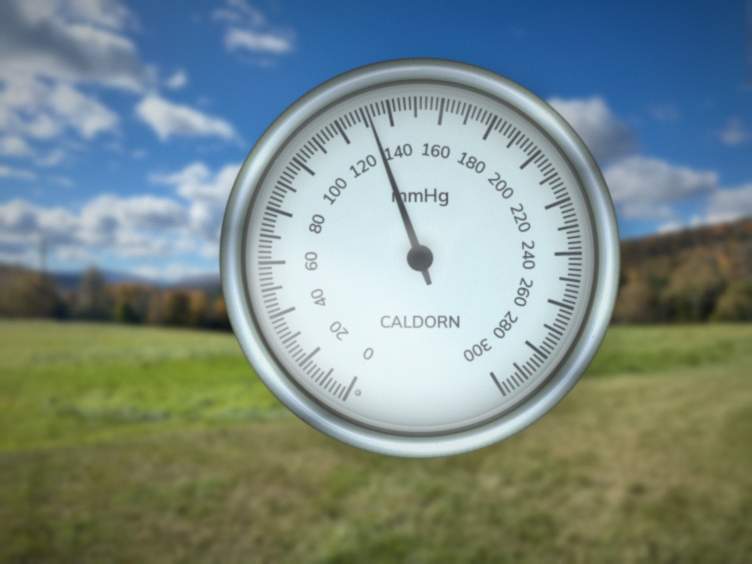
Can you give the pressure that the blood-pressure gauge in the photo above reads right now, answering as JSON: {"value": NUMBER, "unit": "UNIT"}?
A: {"value": 132, "unit": "mmHg"}
